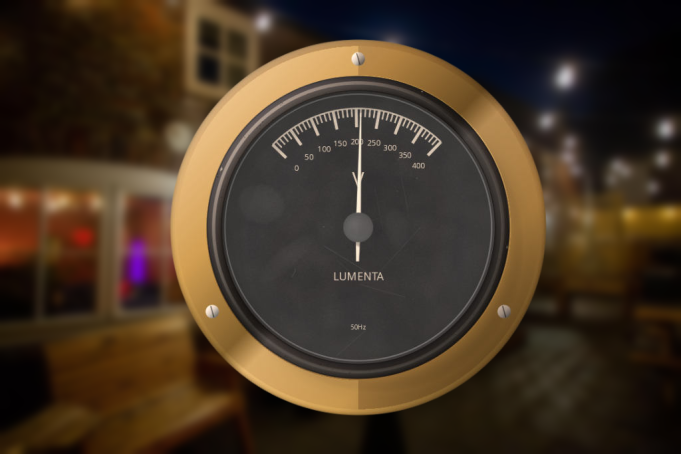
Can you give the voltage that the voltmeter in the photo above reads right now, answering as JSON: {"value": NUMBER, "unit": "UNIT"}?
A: {"value": 210, "unit": "V"}
